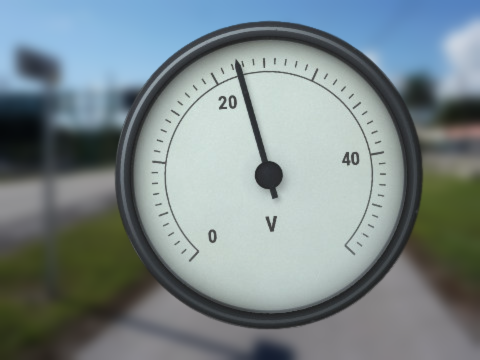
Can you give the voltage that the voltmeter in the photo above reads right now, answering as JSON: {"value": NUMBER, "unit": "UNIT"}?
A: {"value": 22.5, "unit": "V"}
